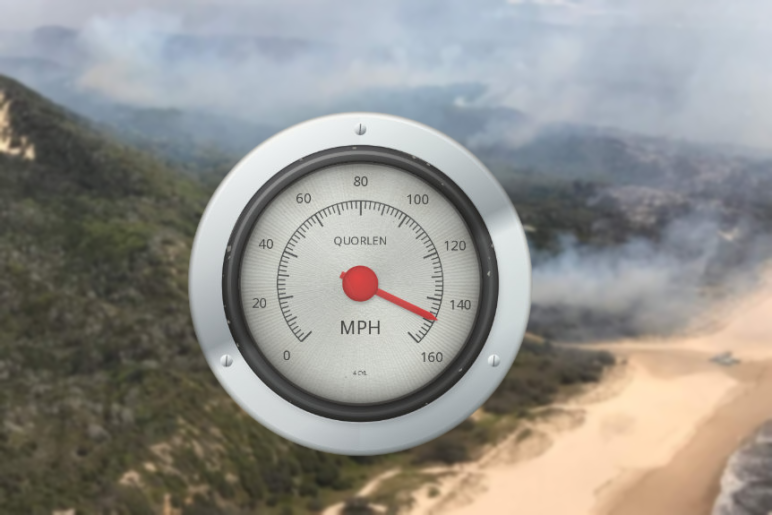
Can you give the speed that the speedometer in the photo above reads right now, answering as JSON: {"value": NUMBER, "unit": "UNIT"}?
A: {"value": 148, "unit": "mph"}
